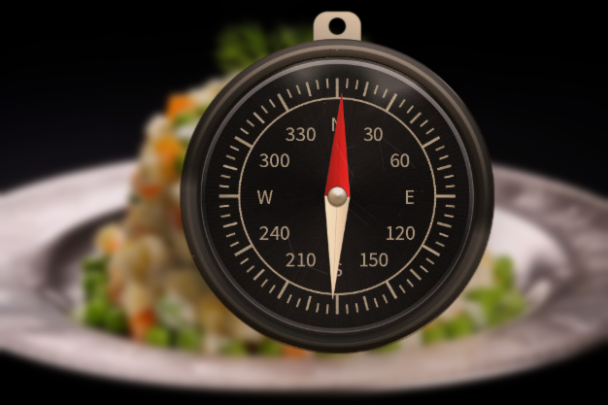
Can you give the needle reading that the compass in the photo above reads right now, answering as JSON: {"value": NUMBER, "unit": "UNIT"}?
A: {"value": 2.5, "unit": "°"}
